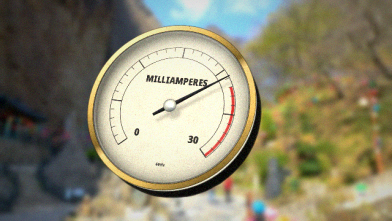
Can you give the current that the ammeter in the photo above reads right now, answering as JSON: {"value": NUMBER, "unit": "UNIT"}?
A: {"value": 21, "unit": "mA"}
